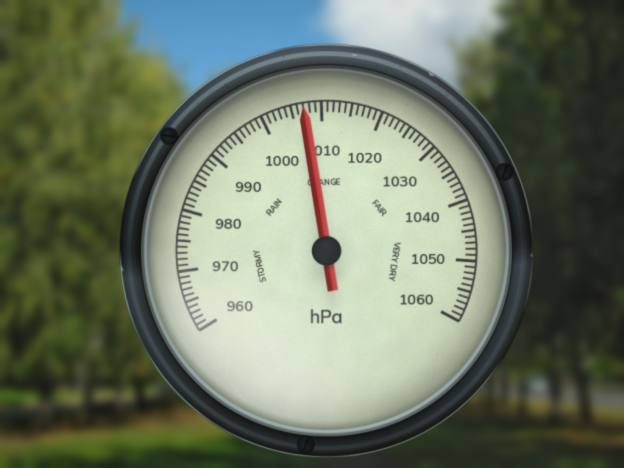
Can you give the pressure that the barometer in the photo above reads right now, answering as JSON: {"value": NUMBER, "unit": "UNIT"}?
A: {"value": 1007, "unit": "hPa"}
